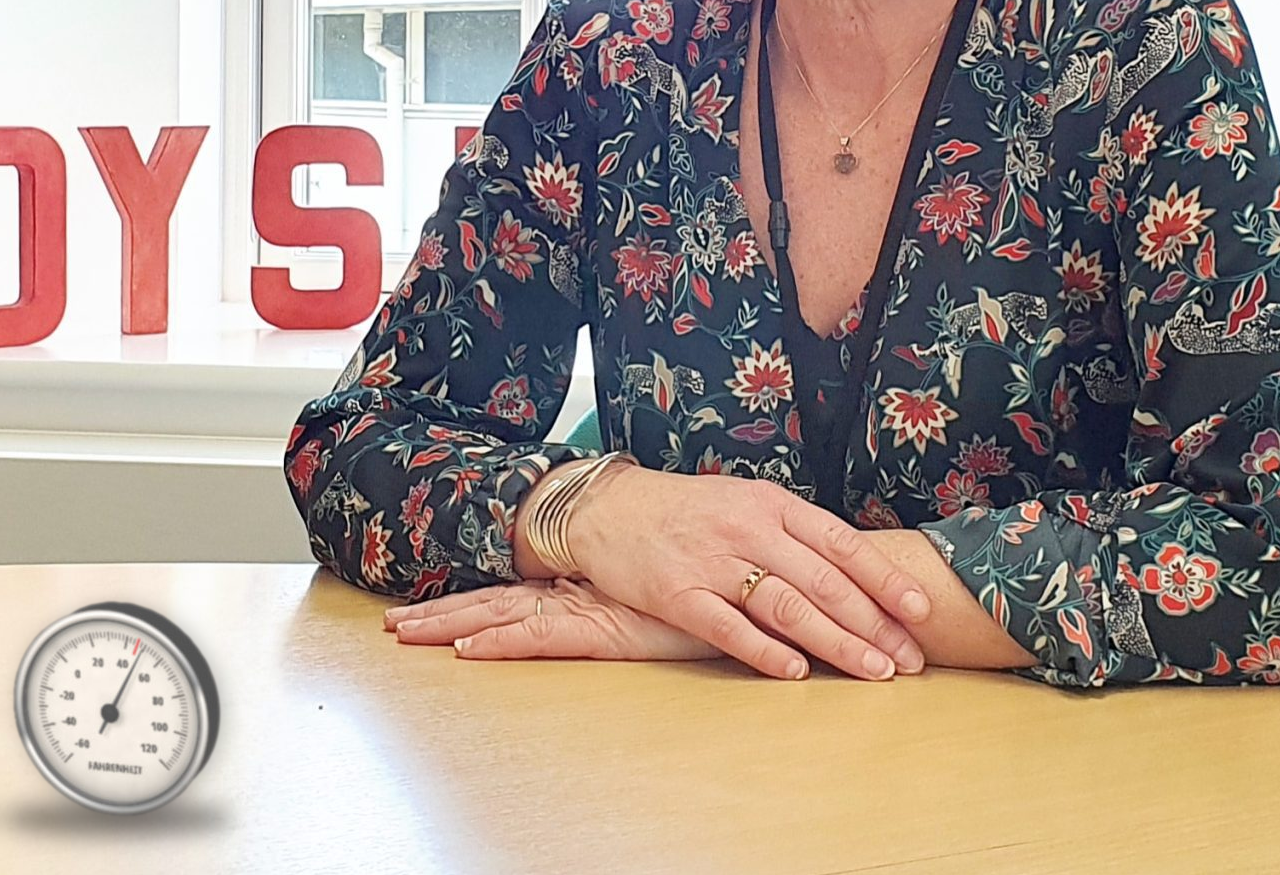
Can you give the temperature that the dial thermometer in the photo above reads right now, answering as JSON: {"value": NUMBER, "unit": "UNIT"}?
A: {"value": 50, "unit": "°F"}
